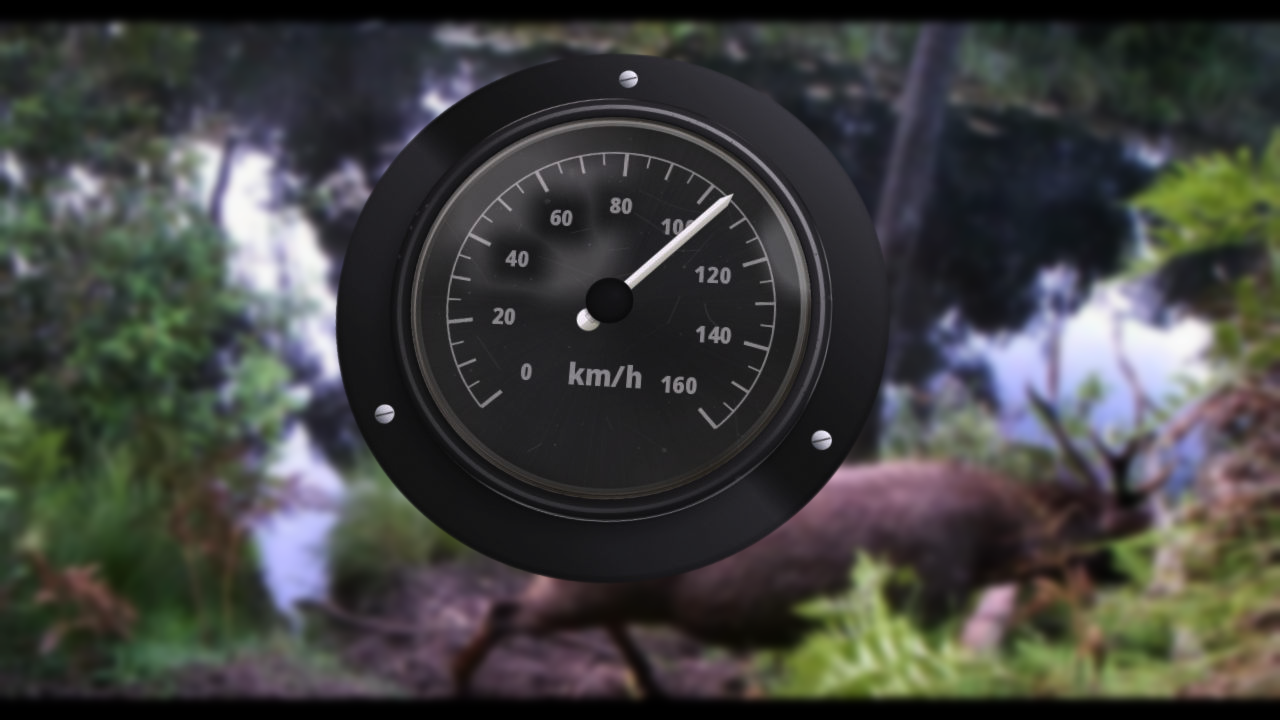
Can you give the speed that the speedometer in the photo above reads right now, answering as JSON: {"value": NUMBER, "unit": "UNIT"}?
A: {"value": 105, "unit": "km/h"}
